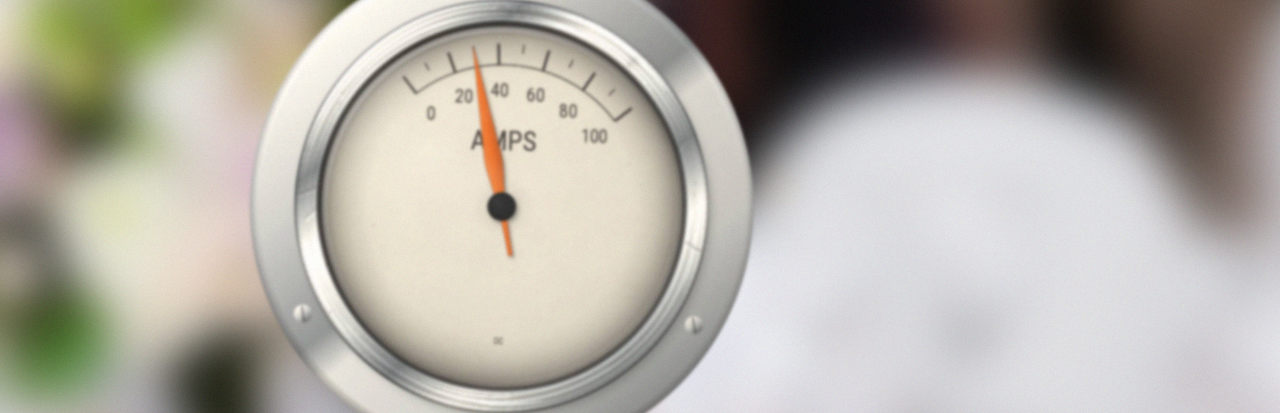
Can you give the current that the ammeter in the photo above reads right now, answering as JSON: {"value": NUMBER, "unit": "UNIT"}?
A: {"value": 30, "unit": "A"}
